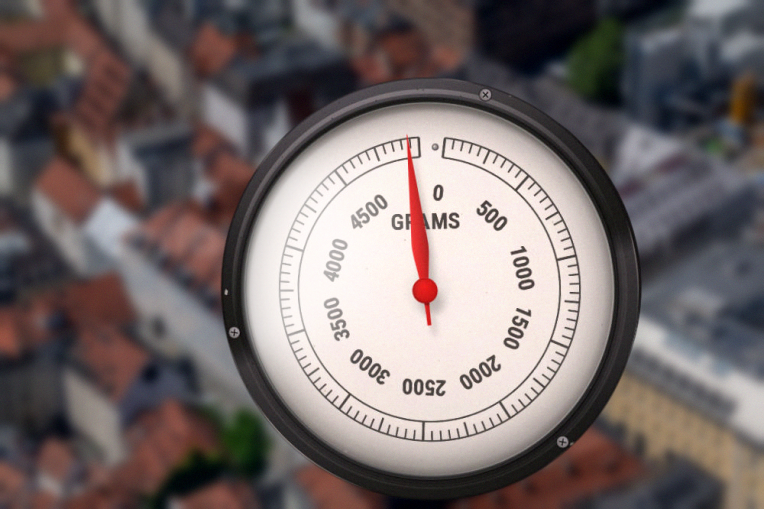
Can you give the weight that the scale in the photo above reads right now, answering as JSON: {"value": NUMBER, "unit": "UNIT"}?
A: {"value": 4950, "unit": "g"}
